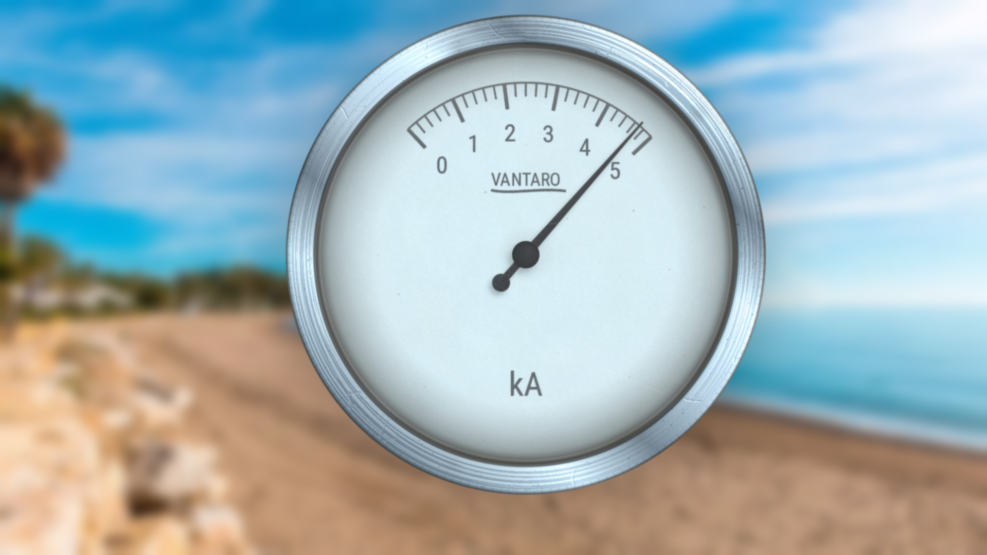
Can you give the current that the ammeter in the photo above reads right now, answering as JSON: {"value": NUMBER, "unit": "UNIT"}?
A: {"value": 4.7, "unit": "kA"}
